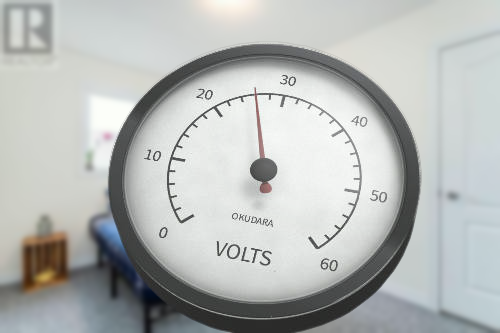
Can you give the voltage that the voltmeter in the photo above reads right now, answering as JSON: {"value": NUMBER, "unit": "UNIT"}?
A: {"value": 26, "unit": "V"}
